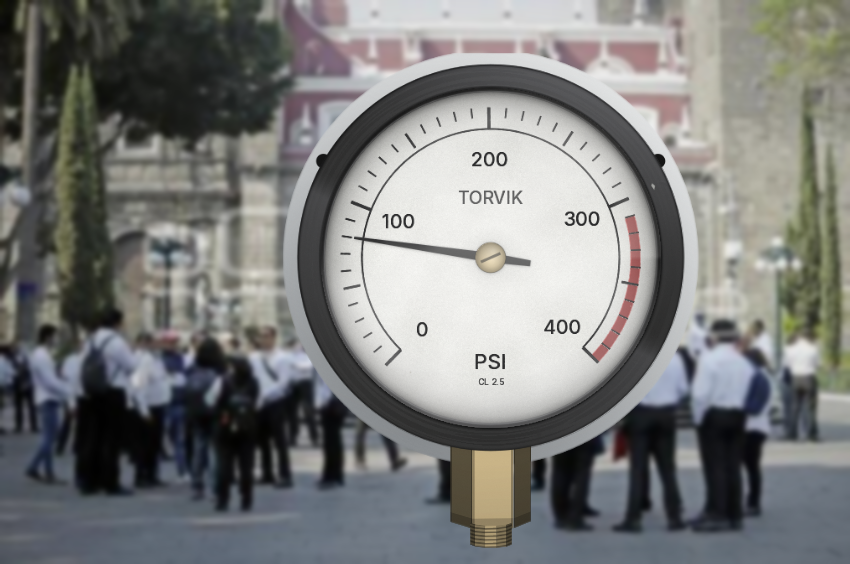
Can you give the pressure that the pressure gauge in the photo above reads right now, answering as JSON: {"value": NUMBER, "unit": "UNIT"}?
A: {"value": 80, "unit": "psi"}
